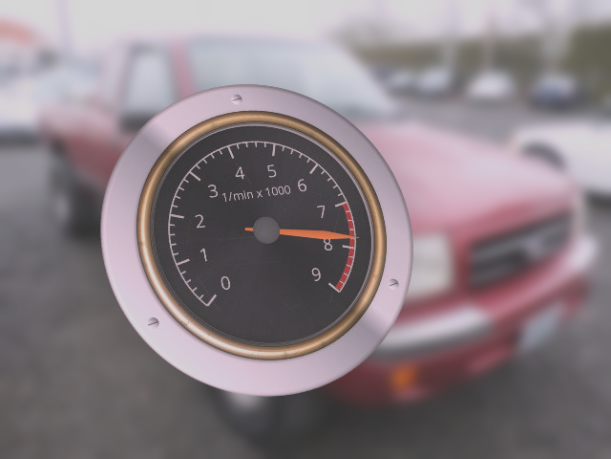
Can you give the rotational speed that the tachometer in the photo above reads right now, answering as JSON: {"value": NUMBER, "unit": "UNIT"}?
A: {"value": 7800, "unit": "rpm"}
